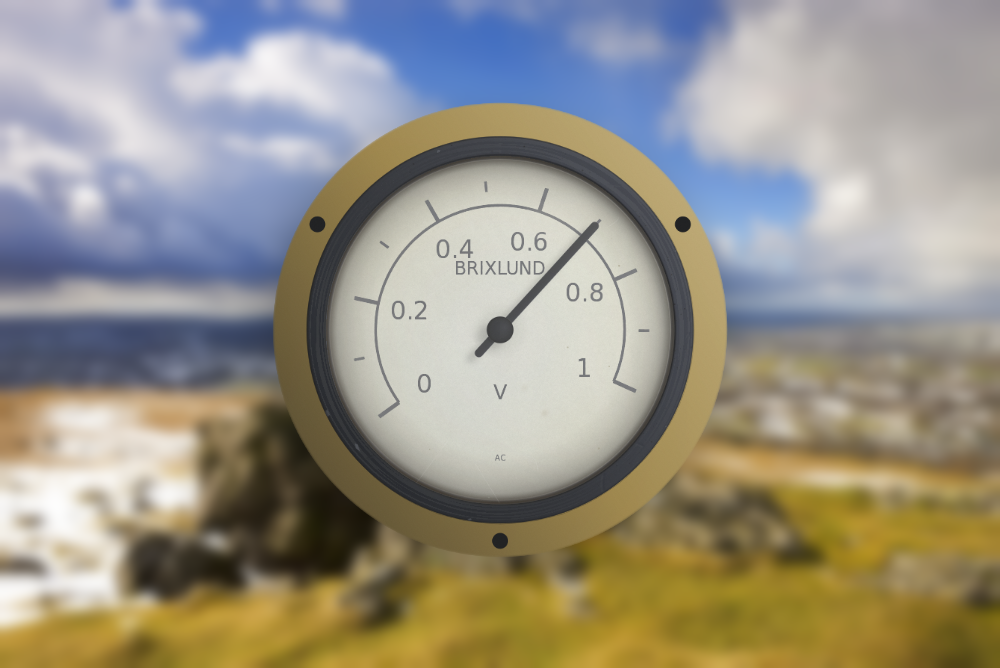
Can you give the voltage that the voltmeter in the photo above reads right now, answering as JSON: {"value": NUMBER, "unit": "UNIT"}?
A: {"value": 0.7, "unit": "V"}
